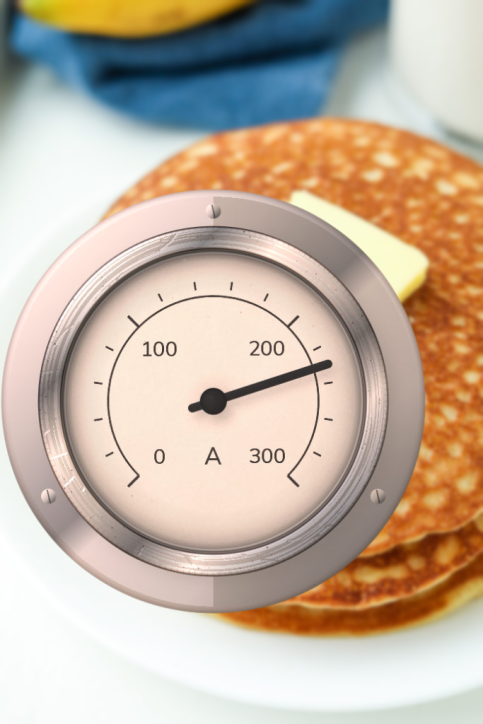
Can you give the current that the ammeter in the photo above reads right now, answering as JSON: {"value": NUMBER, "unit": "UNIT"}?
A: {"value": 230, "unit": "A"}
